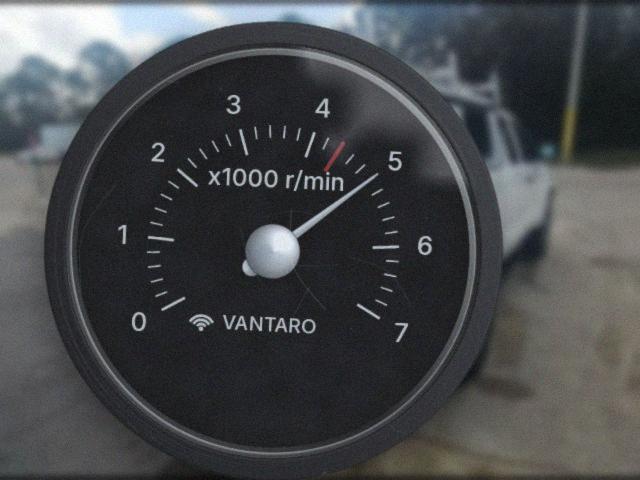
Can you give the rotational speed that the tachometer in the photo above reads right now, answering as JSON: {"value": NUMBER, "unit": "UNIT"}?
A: {"value": 5000, "unit": "rpm"}
